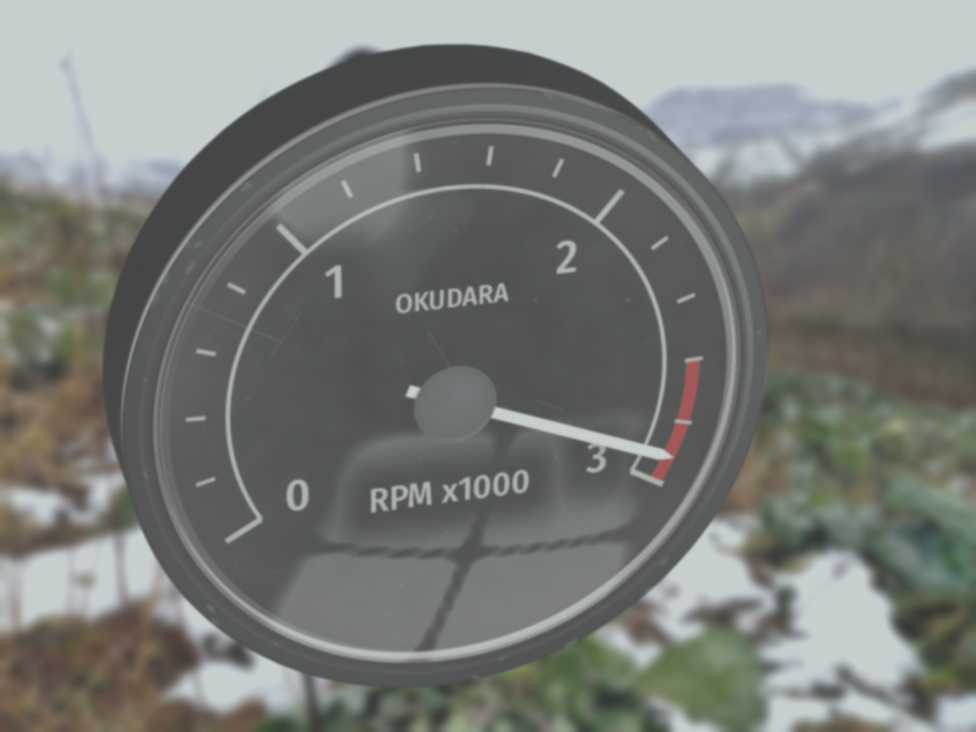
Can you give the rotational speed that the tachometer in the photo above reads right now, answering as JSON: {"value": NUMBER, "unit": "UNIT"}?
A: {"value": 2900, "unit": "rpm"}
